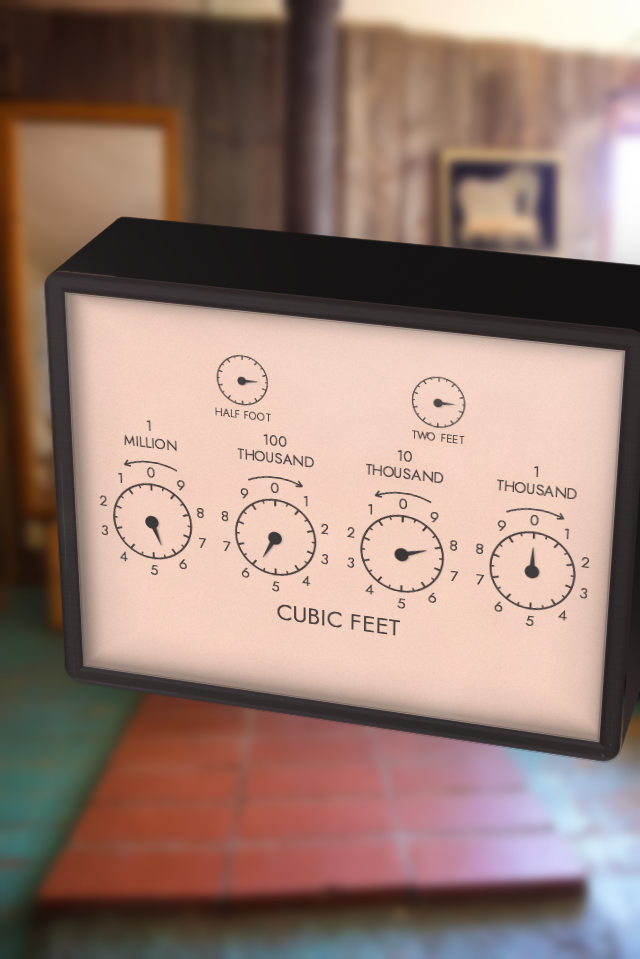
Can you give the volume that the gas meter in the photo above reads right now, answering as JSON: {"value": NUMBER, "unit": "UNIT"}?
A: {"value": 558000, "unit": "ft³"}
